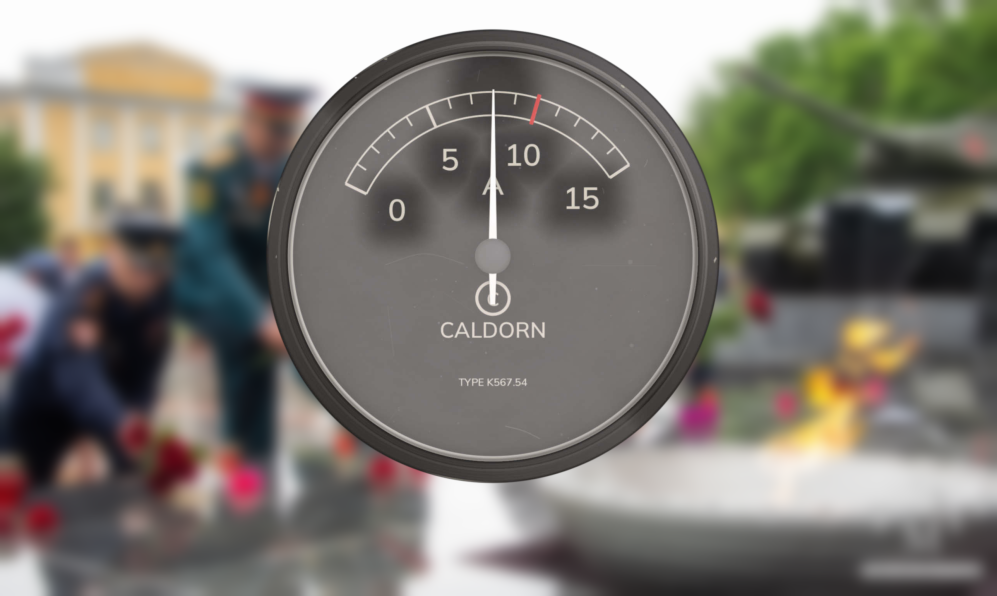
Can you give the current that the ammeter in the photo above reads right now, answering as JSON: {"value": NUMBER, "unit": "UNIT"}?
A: {"value": 8, "unit": "A"}
